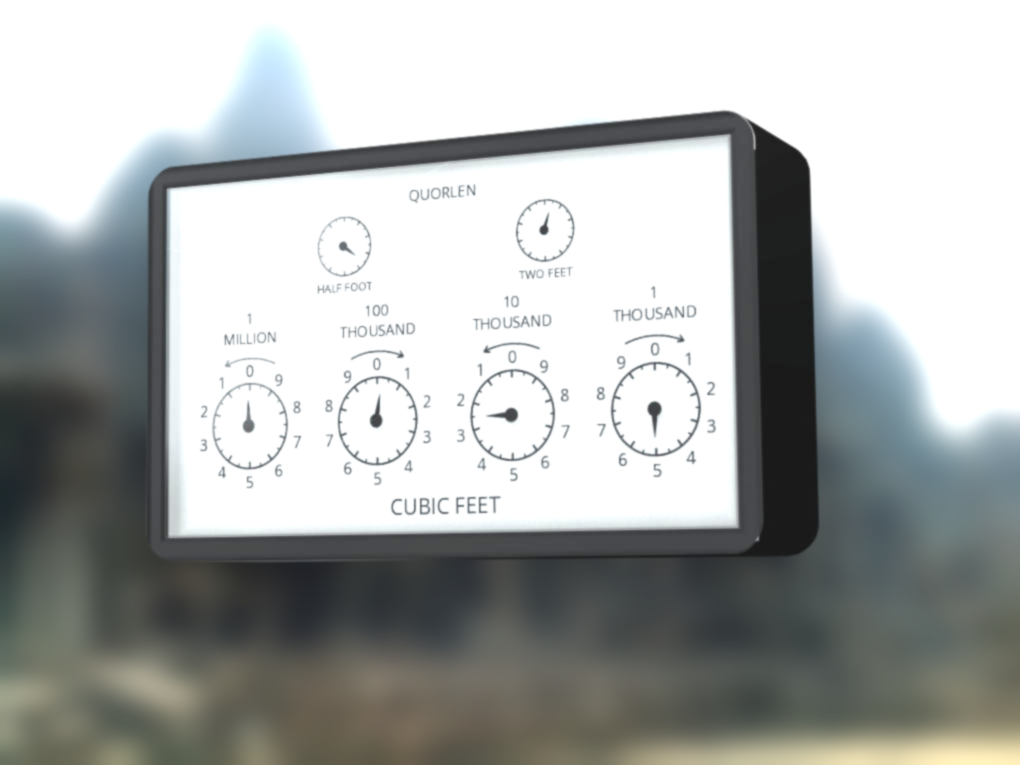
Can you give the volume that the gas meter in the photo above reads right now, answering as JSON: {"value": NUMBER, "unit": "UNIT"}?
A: {"value": 2500, "unit": "ft³"}
